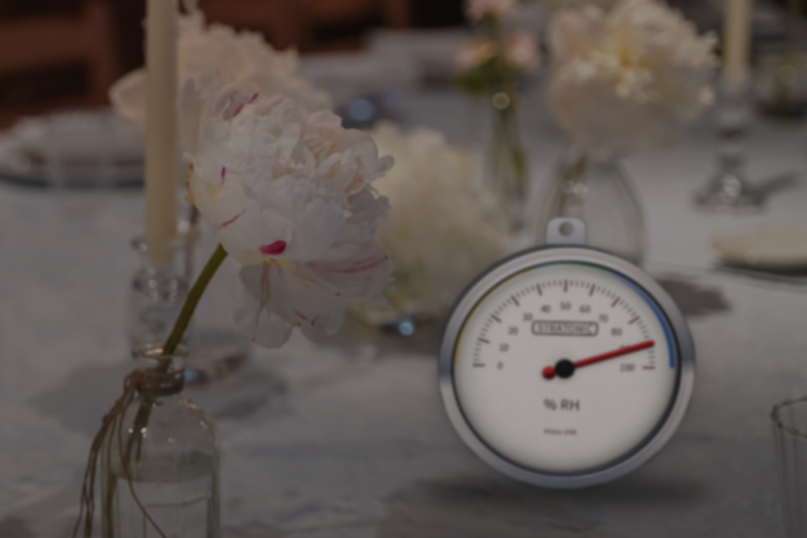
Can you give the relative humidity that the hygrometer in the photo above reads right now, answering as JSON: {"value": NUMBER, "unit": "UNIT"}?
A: {"value": 90, "unit": "%"}
